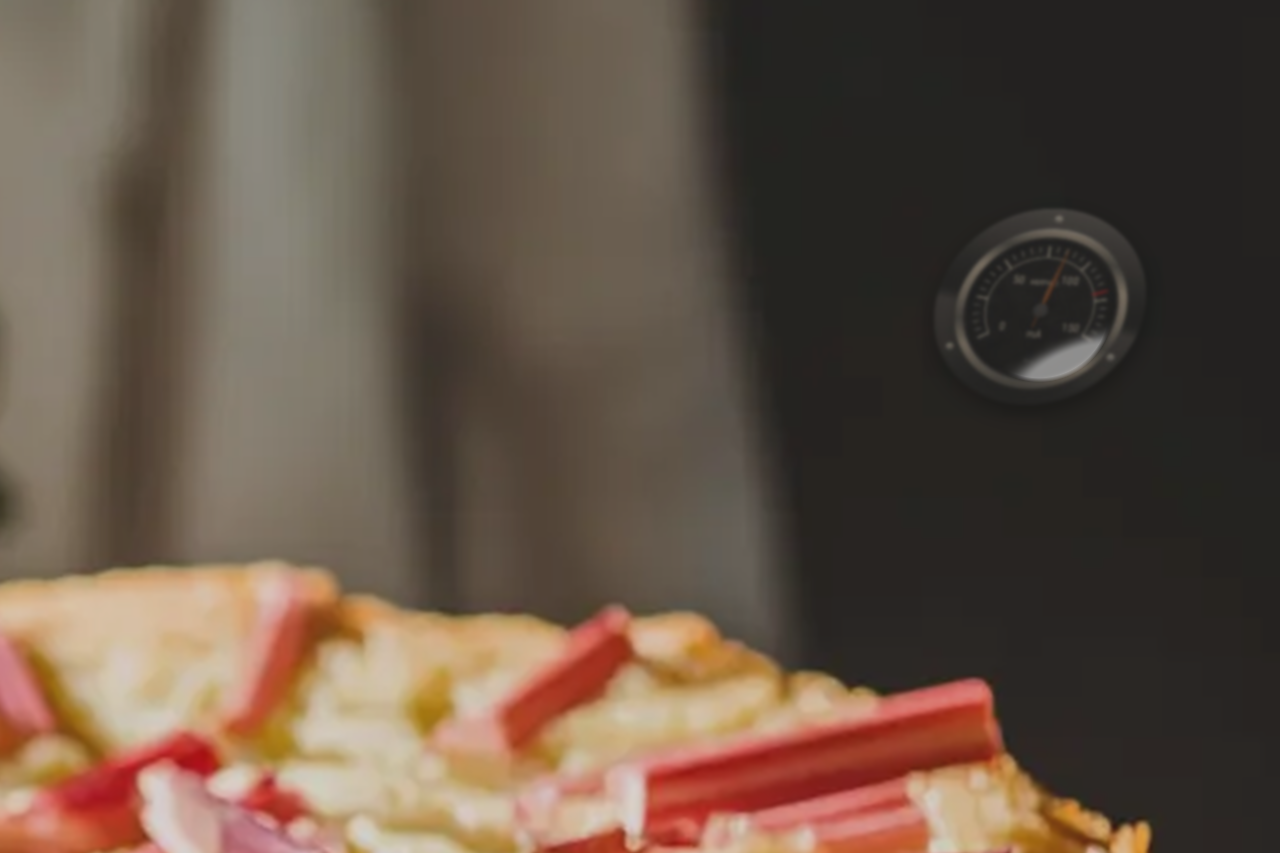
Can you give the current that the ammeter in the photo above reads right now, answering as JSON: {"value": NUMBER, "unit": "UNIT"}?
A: {"value": 85, "unit": "mA"}
